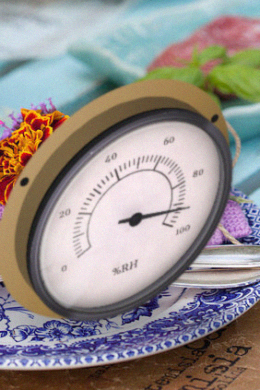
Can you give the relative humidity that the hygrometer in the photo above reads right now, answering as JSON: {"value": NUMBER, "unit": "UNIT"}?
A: {"value": 90, "unit": "%"}
